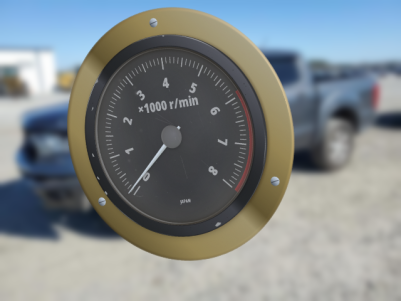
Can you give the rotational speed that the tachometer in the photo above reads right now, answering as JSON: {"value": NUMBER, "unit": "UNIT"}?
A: {"value": 100, "unit": "rpm"}
